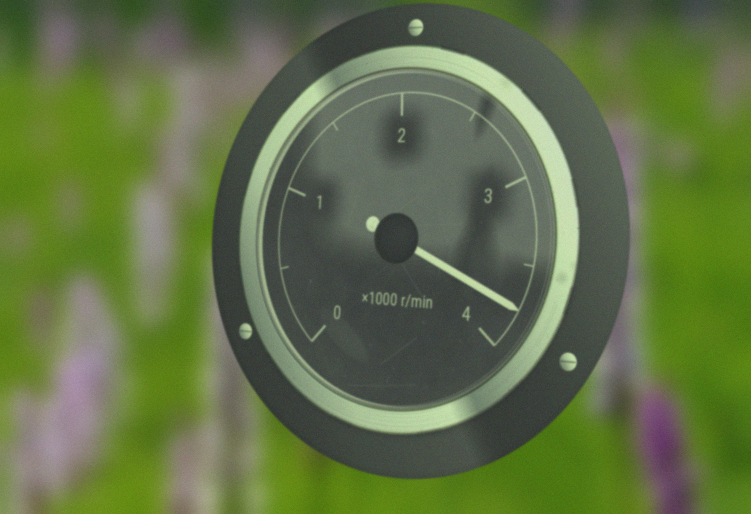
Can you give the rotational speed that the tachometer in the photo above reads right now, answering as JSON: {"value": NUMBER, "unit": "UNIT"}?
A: {"value": 3750, "unit": "rpm"}
